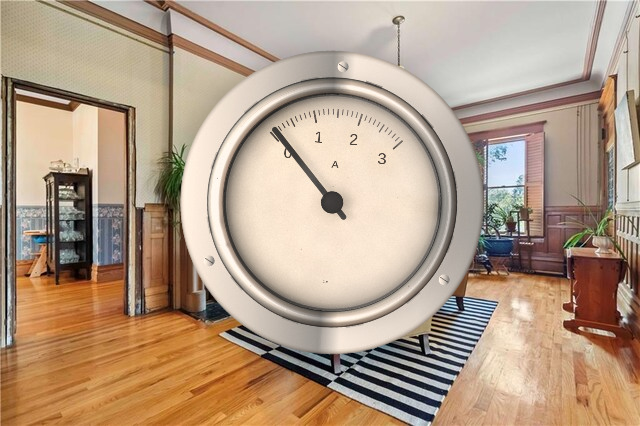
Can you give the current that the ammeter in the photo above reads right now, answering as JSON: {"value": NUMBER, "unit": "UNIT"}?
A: {"value": 0.1, "unit": "A"}
